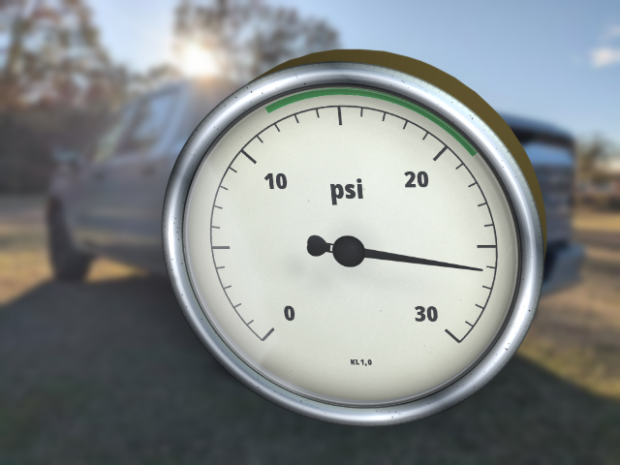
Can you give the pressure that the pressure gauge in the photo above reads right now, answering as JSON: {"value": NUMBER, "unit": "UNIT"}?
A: {"value": 26, "unit": "psi"}
